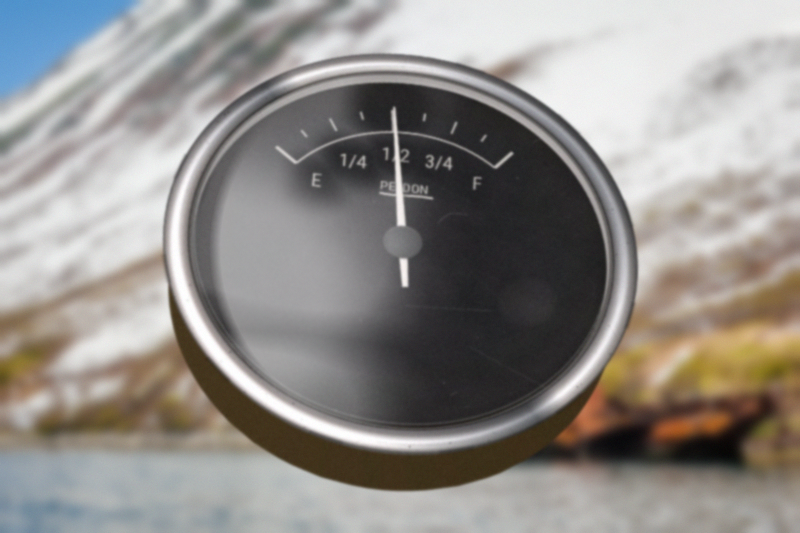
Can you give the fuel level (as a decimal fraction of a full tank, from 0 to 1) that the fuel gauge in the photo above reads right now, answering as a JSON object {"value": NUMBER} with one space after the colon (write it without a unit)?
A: {"value": 0.5}
